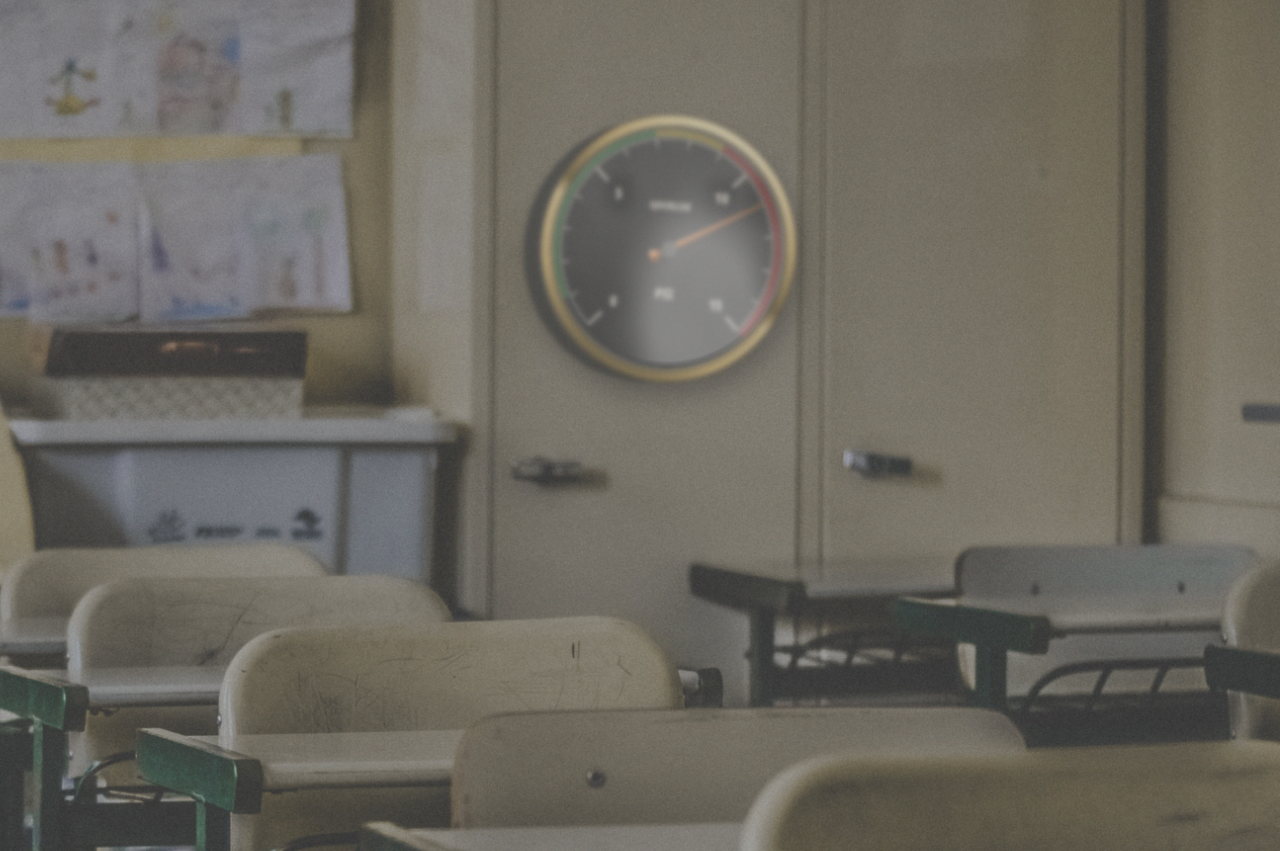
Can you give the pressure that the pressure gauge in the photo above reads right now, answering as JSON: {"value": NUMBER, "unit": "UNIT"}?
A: {"value": 11, "unit": "psi"}
